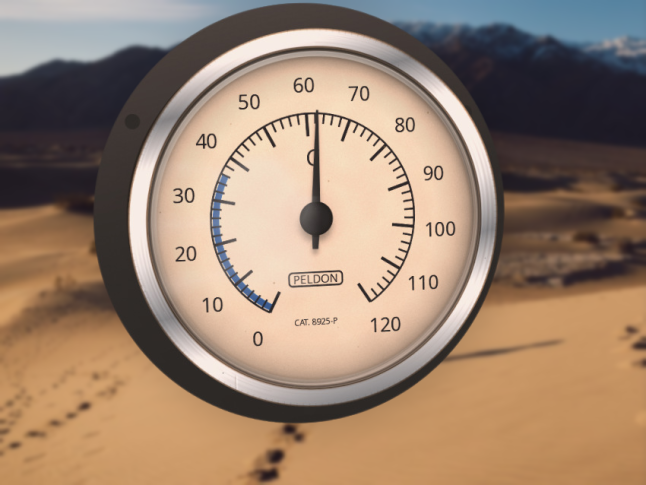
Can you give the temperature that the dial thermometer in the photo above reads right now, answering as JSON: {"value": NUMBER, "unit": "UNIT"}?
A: {"value": 62, "unit": "°C"}
